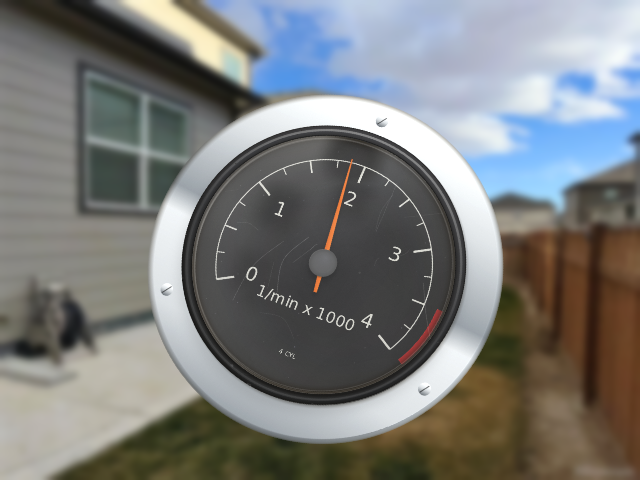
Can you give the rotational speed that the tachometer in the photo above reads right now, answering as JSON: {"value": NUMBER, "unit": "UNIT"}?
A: {"value": 1875, "unit": "rpm"}
